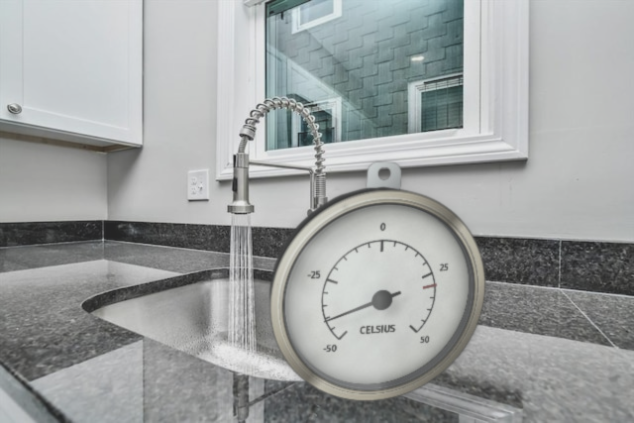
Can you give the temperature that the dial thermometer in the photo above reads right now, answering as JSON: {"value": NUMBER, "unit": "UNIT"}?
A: {"value": -40, "unit": "°C"}
